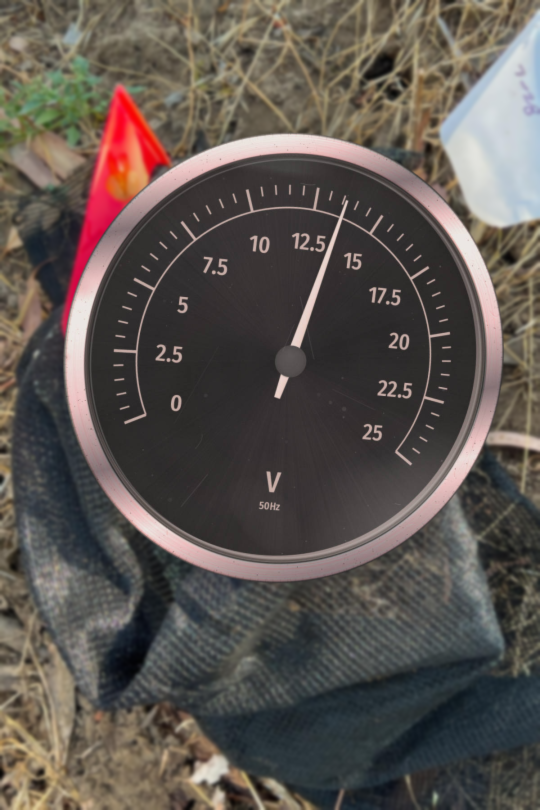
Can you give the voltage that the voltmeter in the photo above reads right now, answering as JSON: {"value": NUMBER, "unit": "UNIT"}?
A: {"value": 13.5, "unit": "V"}
